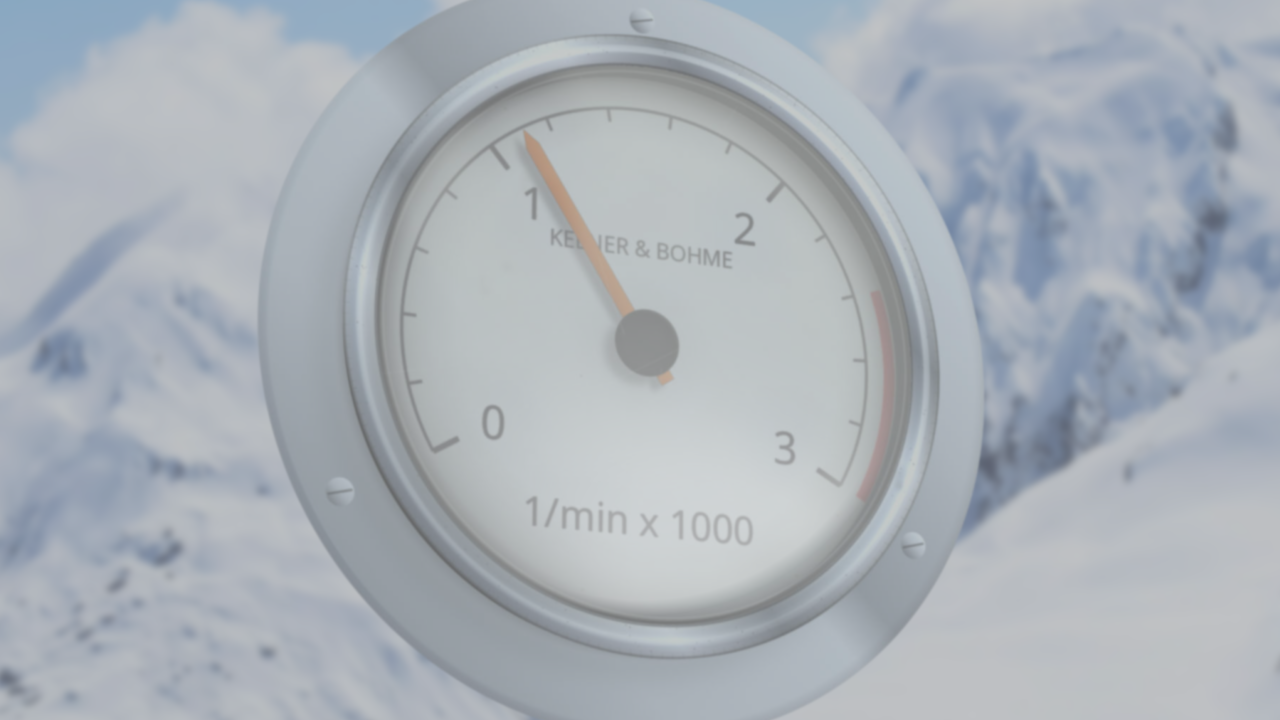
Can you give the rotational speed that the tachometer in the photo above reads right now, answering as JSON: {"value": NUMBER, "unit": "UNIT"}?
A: {"value": 1100, "unit": "rpm"}
